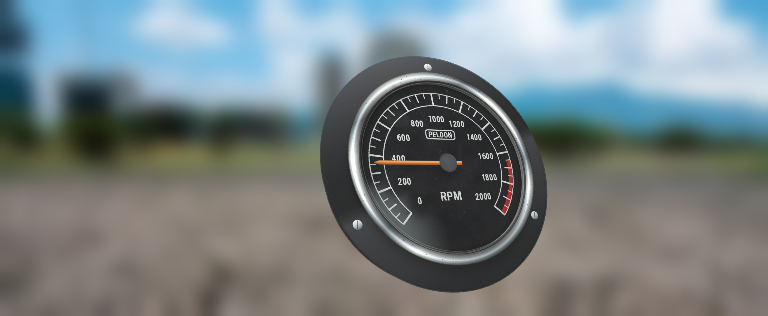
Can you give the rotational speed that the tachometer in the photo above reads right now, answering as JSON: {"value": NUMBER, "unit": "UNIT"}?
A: {"value": 350, "unit": "rpm"}
